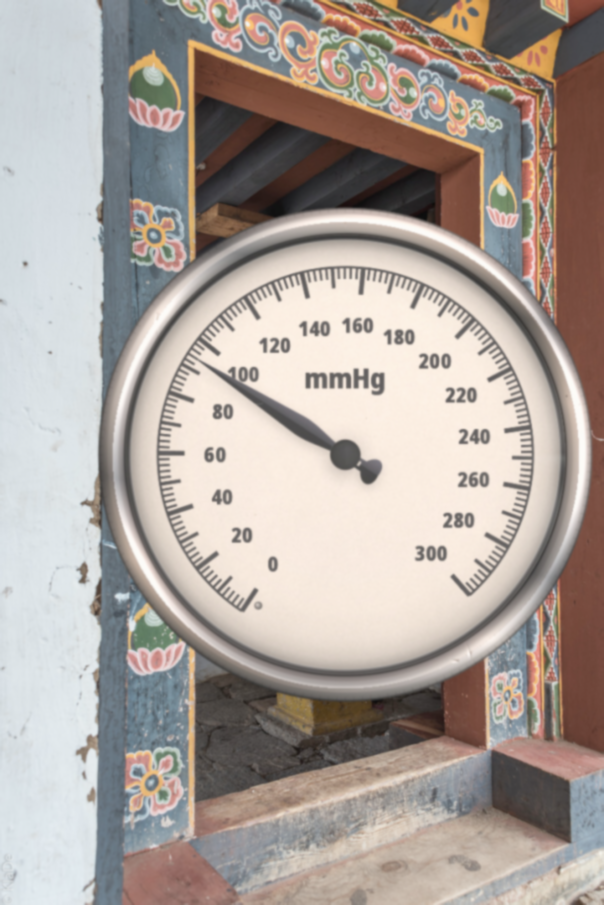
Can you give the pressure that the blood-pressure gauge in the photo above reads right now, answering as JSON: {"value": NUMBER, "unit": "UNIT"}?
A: {"value": 94, "unit": "mmHg"}
